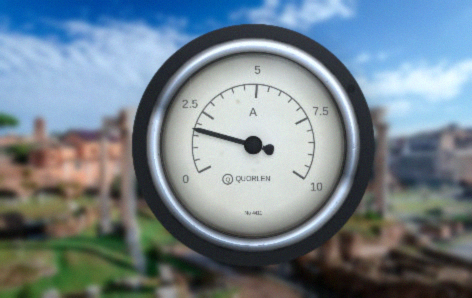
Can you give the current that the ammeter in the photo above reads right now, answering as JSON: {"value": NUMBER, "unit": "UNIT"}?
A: {"value": 1.75, "unit": "A"}
